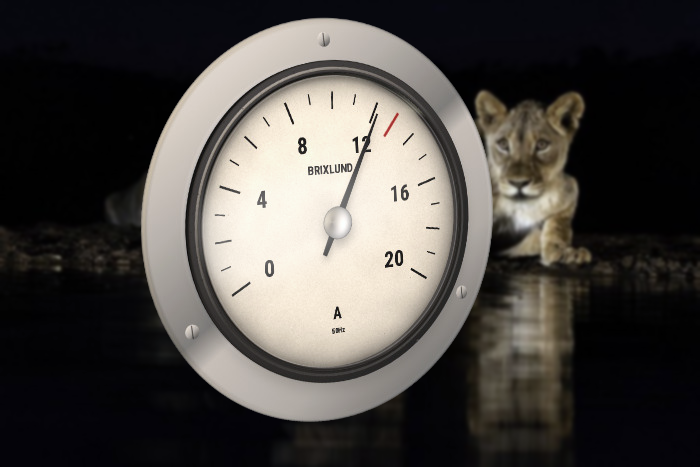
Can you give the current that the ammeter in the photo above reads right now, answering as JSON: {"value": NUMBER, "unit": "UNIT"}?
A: {"value": 12, "unit": "A"}
